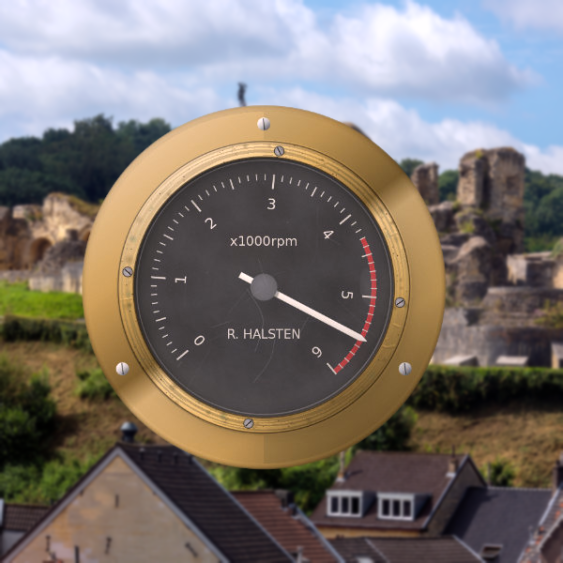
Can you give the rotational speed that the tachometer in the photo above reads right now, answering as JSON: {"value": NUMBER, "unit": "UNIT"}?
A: {"value": 5500, "unit": "rpm"}
